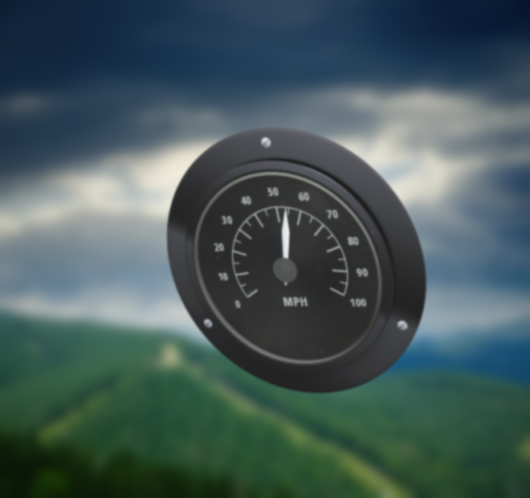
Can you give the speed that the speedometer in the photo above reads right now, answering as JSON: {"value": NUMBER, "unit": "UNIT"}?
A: {"value": 55, "unit": "mph"}
